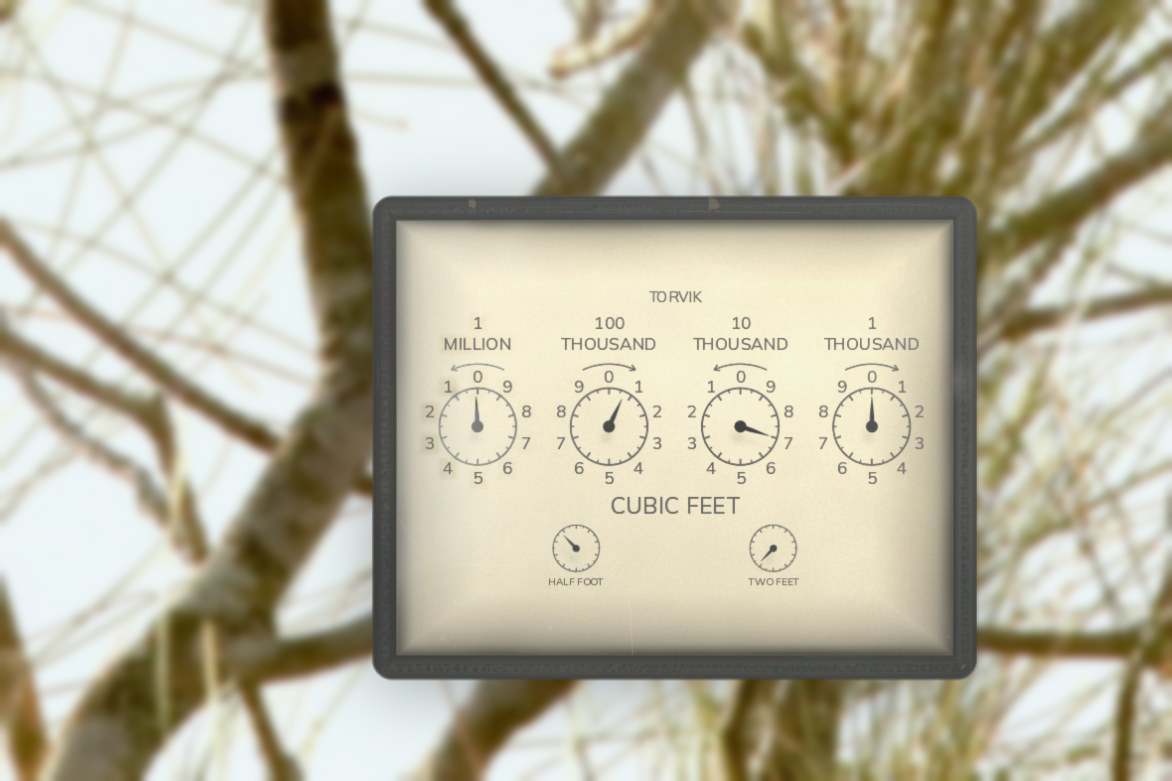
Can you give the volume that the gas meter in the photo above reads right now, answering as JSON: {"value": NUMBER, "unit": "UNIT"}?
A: {"value": 7000, "unit": "ft³"}
